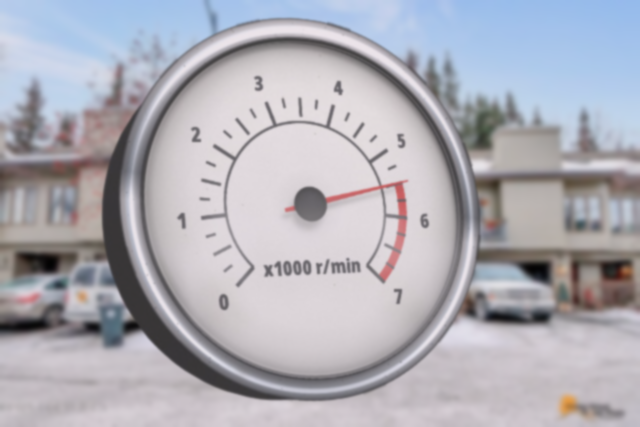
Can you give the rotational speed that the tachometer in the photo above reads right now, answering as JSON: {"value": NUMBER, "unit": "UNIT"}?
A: {"value": 5500, "unit": "rpm"}
